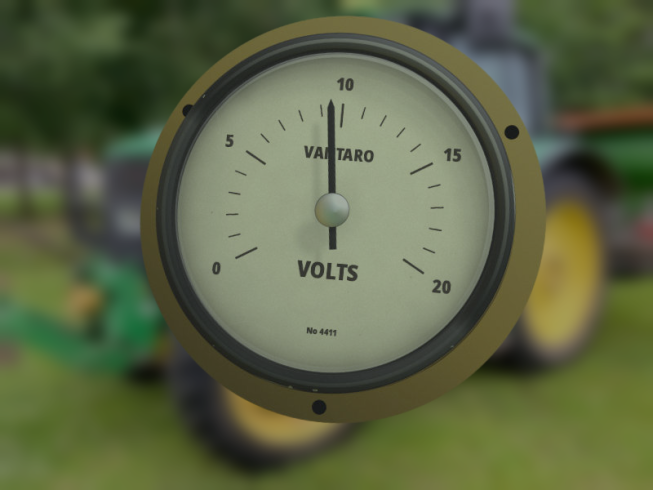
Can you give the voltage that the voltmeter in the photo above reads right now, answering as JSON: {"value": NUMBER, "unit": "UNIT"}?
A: {"value": 9.5, "unit": "V"}
